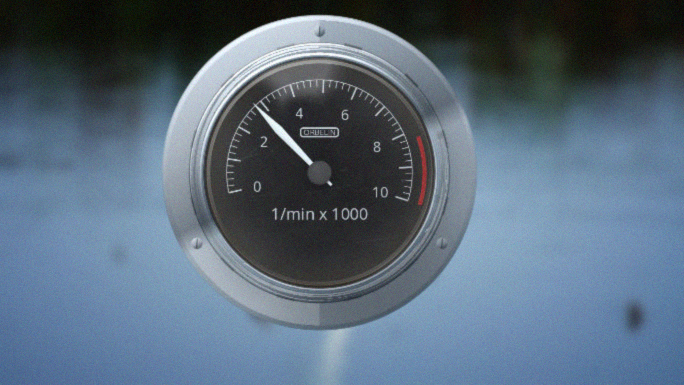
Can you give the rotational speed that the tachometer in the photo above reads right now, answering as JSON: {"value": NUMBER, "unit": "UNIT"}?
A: {"value": 2800, "unit": "rpm"}
